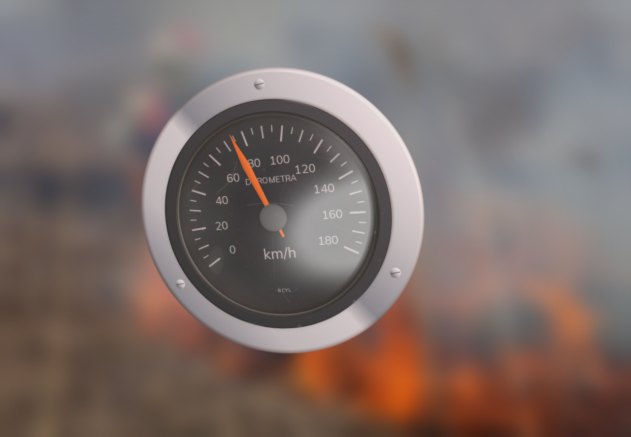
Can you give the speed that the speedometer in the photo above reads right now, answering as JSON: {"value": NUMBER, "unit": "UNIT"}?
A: {"value": 75, "unit": "km/h"}
